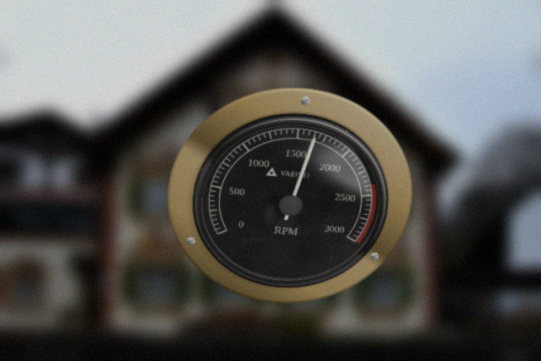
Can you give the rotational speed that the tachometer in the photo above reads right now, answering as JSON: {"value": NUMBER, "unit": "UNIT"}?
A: {"value": 1650, "unit": "rpm"}
